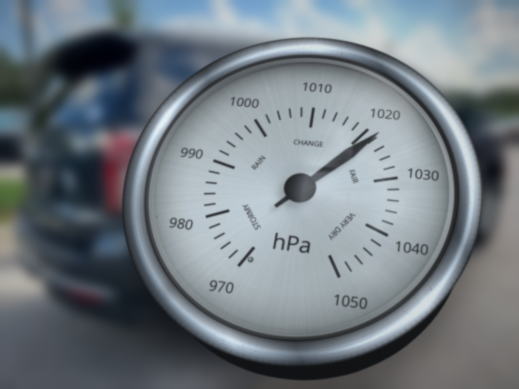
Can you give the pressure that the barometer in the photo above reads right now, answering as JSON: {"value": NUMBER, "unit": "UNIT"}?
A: {"value": 1022, "unit": "hPa"}
